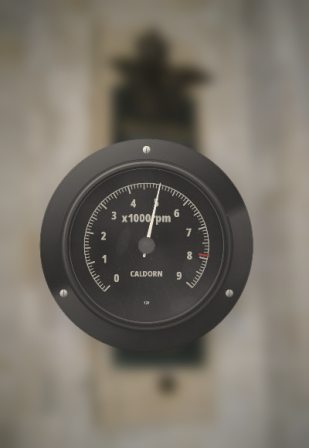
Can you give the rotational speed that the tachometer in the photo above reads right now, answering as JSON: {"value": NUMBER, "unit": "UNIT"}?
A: {"value": 5000, "unit": "rpm"}
